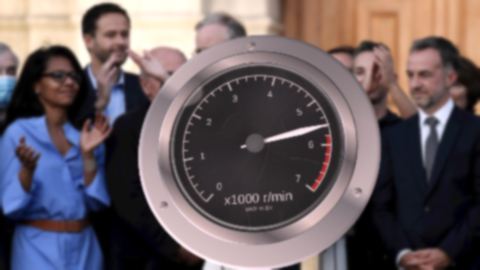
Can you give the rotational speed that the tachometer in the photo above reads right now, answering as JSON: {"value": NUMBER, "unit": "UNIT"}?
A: {"value": 5600, "unit": "rpm"}
